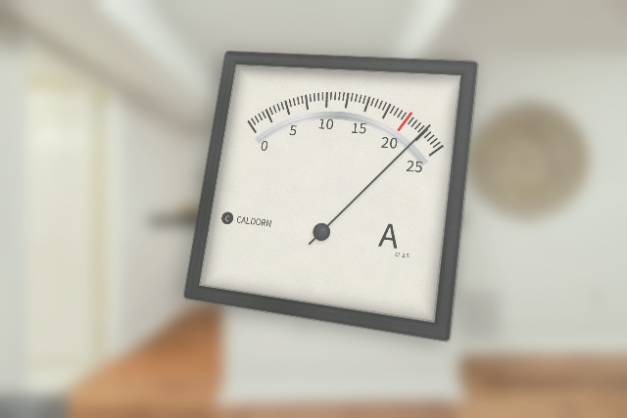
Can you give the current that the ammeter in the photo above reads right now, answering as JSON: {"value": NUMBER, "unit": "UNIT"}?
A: {"value": 22.5, "unit": "A"}
